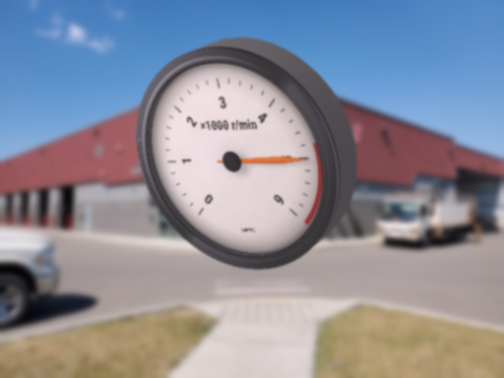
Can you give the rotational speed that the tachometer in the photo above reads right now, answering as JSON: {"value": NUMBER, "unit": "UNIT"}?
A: {"value": 5000, "unit": "rpm"}
